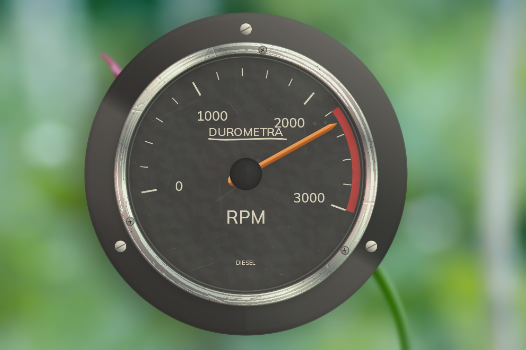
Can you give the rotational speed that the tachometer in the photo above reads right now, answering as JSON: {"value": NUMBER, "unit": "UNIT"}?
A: {"value": 2300, "unit": "rpm"}
